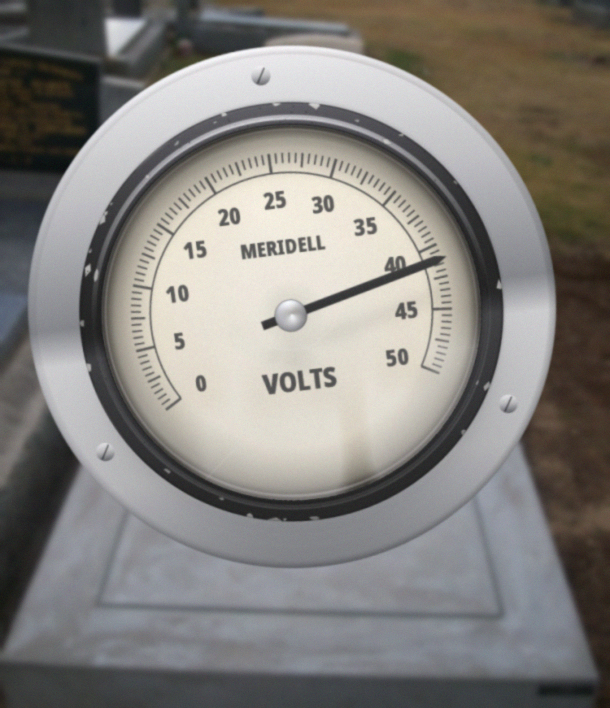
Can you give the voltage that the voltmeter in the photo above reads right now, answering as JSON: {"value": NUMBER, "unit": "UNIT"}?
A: {"value": 41, "unit": "V"}
